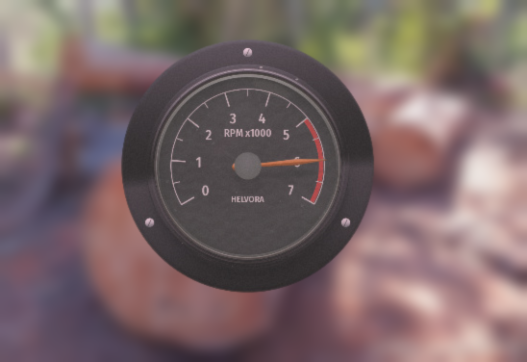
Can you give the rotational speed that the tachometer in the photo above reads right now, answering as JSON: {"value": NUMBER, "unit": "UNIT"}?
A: {"value": 6000, "unit": "rpm"}
